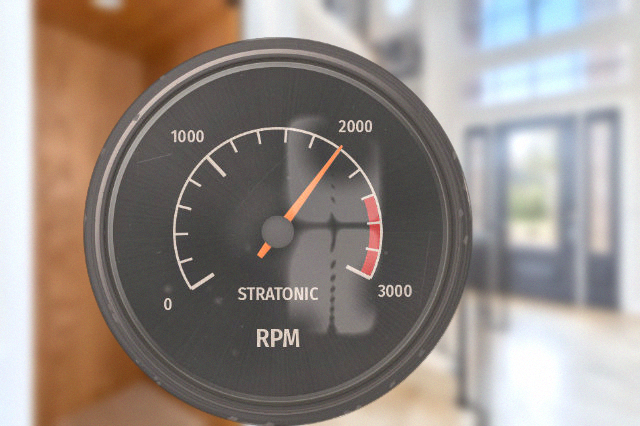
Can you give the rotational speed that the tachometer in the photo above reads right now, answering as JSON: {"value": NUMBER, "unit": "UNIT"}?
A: {"value": 2000, "unit": "rpm"}
